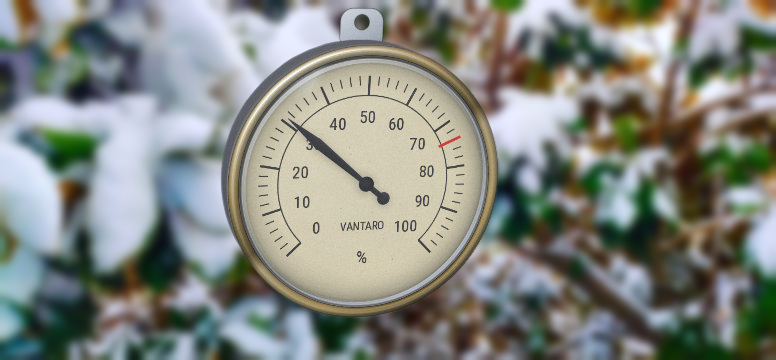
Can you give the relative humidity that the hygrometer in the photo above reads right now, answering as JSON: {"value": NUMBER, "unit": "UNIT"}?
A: {"value": 31, "unit": "%"}
